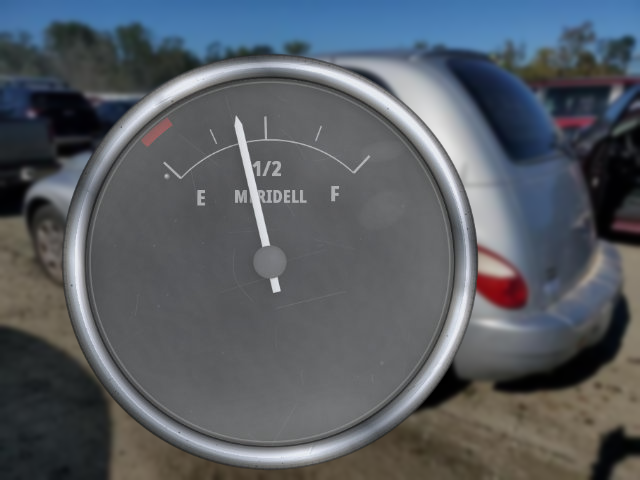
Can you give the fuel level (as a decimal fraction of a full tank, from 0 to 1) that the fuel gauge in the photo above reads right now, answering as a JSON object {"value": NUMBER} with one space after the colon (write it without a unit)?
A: {"value": 0.375}
